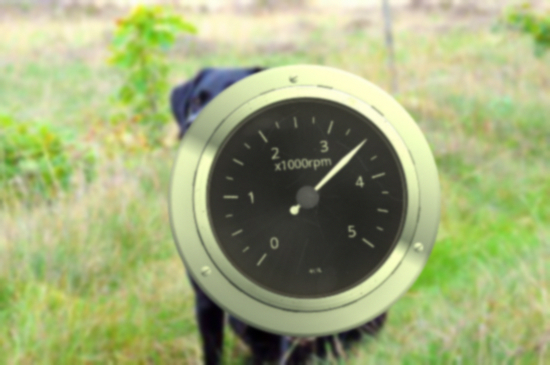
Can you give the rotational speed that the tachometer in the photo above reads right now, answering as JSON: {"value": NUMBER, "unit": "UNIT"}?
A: {"value": 3500, "unit": "rpm"}
